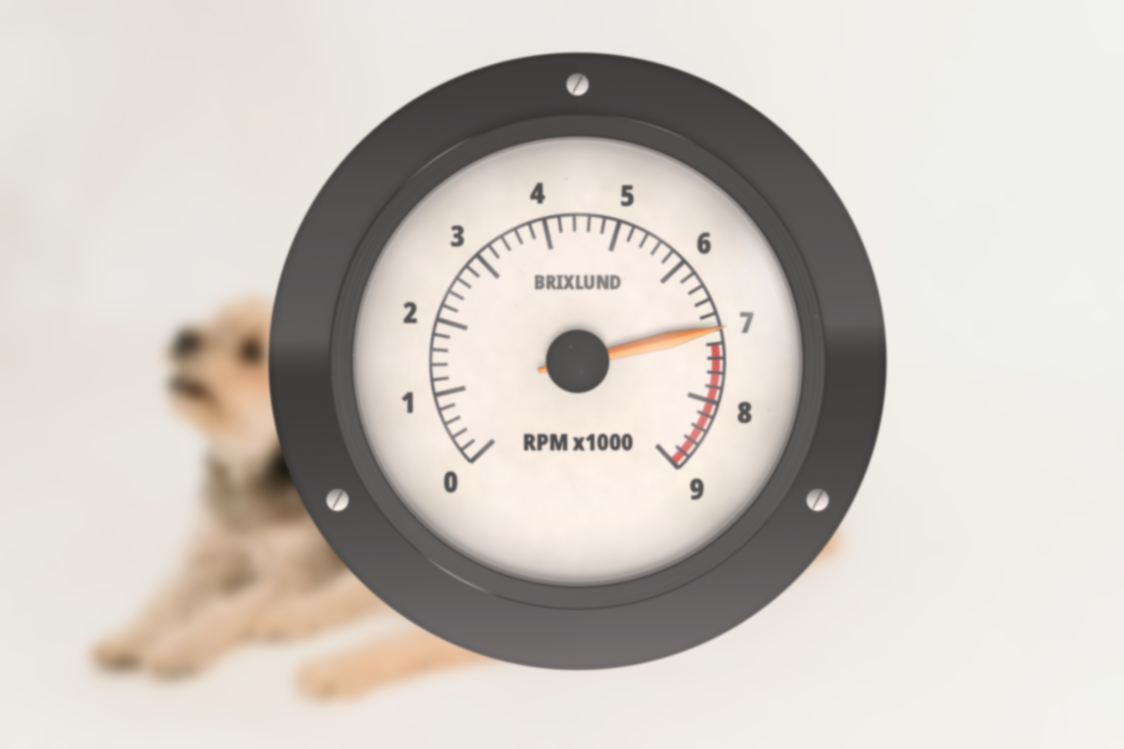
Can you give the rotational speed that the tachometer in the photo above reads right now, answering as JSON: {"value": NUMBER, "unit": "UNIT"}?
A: {"value": 7000, "unit": "rpm"}
